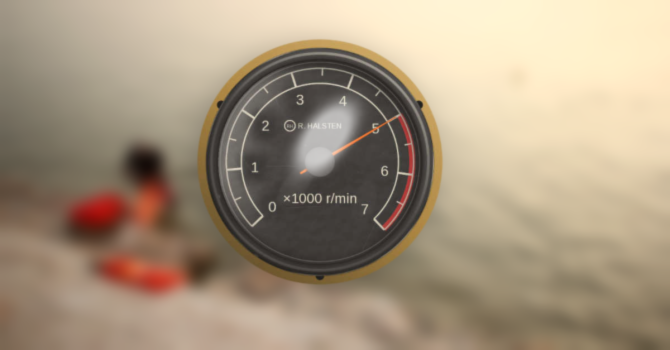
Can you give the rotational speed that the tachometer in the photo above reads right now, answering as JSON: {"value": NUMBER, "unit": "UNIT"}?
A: {"value": 5000, "unit": "rpm"}
